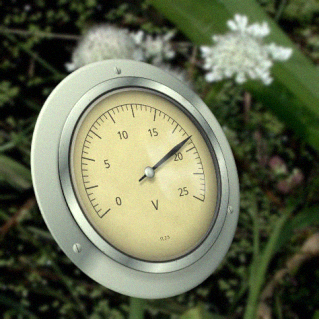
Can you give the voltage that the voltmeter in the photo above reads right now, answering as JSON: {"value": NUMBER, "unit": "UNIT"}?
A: {"value": 19, "unit": "V"}
